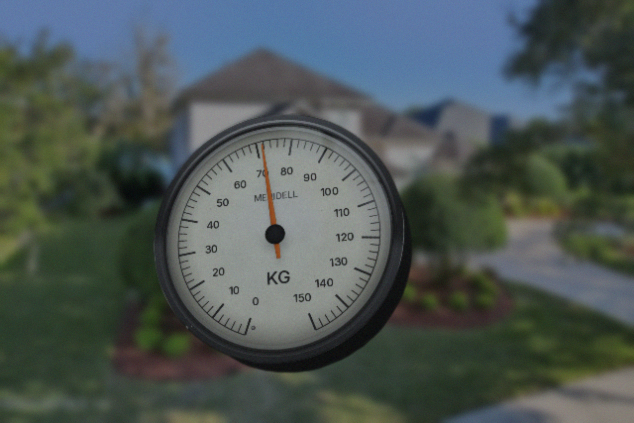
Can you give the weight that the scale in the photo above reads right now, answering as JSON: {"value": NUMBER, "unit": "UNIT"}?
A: {"value": 72, "unit": "kg"}
